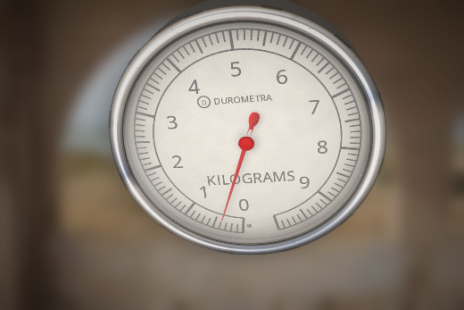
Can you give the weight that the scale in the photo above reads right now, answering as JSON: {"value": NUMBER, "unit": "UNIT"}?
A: {"value": 0.4, "unit": "kg"}
